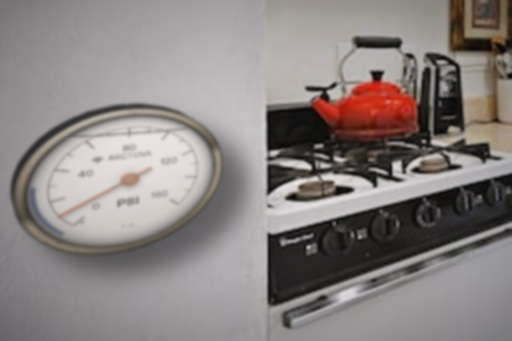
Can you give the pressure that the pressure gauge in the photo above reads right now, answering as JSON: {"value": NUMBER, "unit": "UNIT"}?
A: {"value": 10, "unit": "psi"}
